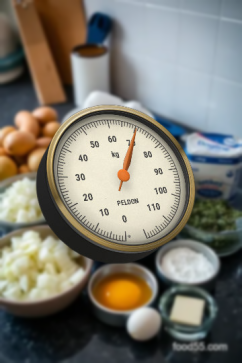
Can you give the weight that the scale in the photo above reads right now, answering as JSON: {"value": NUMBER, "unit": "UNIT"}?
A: {"value": 70, "unit": "kg"}
